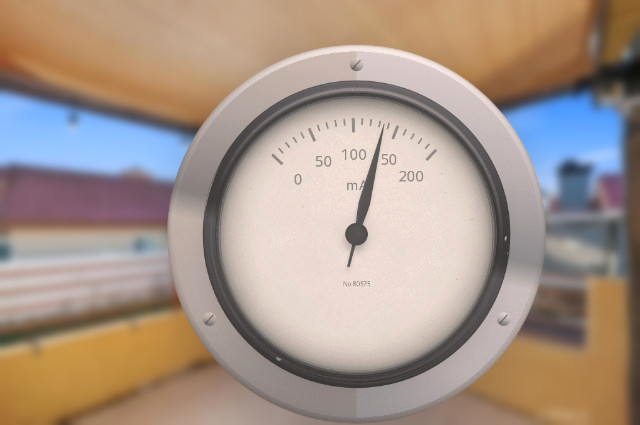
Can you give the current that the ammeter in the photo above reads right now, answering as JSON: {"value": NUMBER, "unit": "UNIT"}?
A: {"value": 135, "unit": "mA"}
